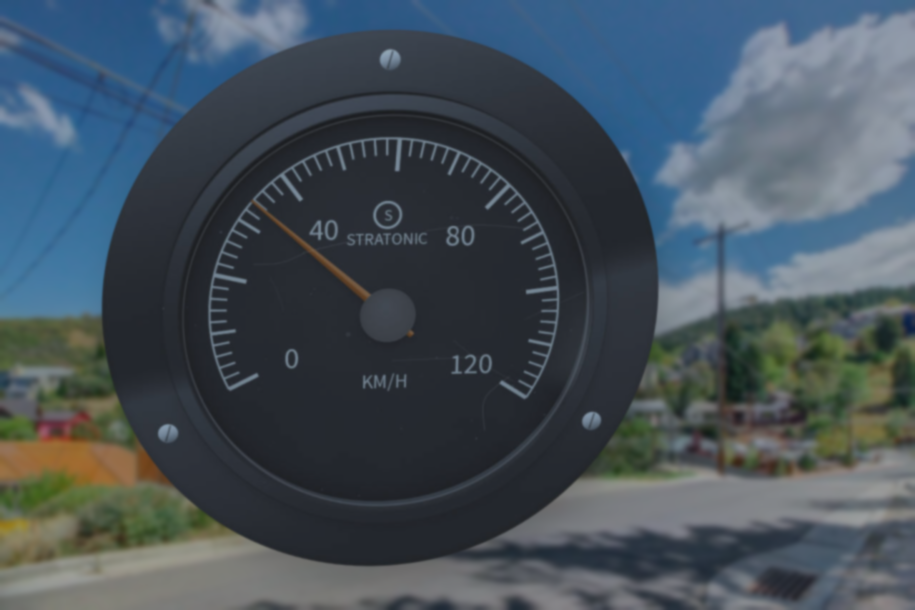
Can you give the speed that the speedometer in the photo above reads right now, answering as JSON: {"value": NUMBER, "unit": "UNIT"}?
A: {"value": 34, "unit": "km/h"}
